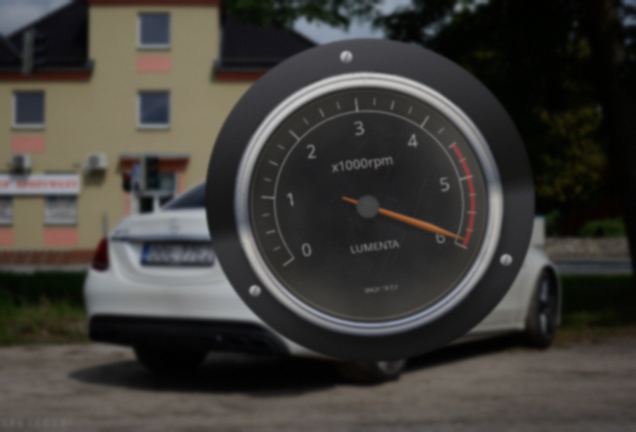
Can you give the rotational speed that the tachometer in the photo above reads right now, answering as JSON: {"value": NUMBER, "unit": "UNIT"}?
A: {"value": 5875, "unit": "rpm"}
